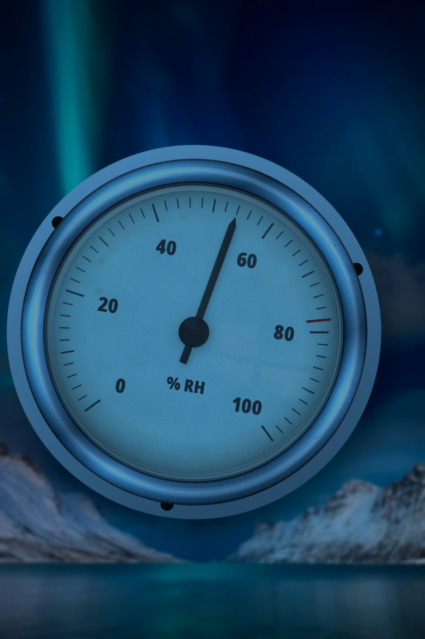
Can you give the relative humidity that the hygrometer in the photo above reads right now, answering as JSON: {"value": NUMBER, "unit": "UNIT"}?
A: {"value": 54, "unit": "%"}
